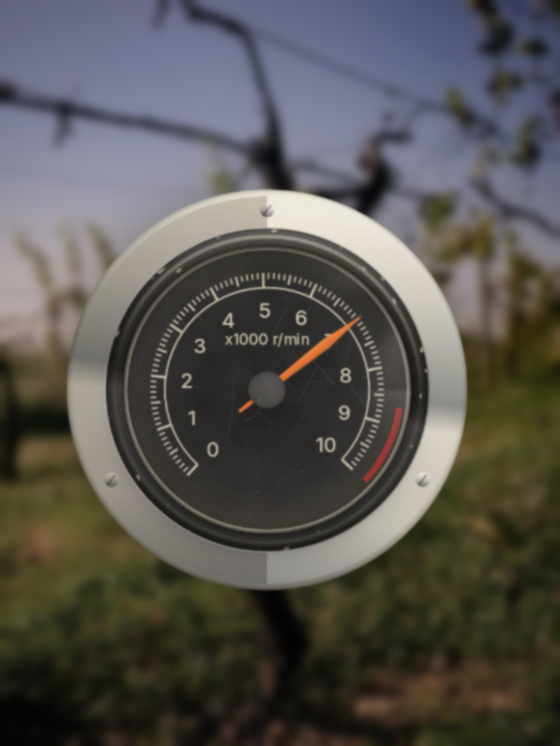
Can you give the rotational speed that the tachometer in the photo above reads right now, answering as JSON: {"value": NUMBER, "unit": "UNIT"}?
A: {"value": 7000, "unit": "rpm"}
